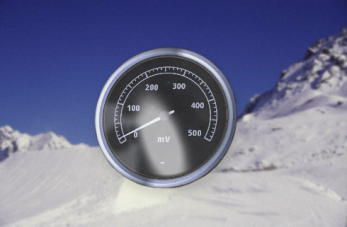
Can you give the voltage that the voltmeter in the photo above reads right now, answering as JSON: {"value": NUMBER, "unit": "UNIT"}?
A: {"value": 10, "unit": "mV"}
